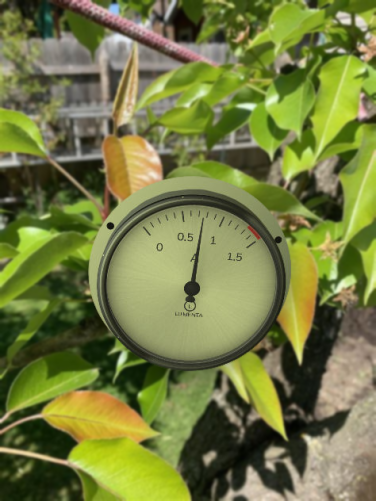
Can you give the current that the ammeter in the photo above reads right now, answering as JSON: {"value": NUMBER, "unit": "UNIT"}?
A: {"value": 0.75, "unit": "A"}
